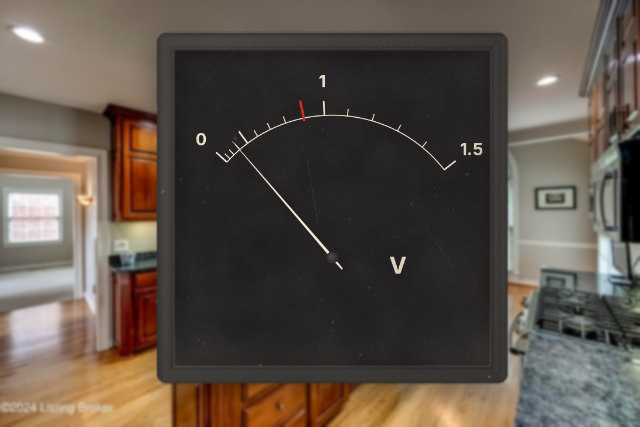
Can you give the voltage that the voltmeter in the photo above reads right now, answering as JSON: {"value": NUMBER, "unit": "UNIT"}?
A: {"value": 0.4, "unit": "V"}
